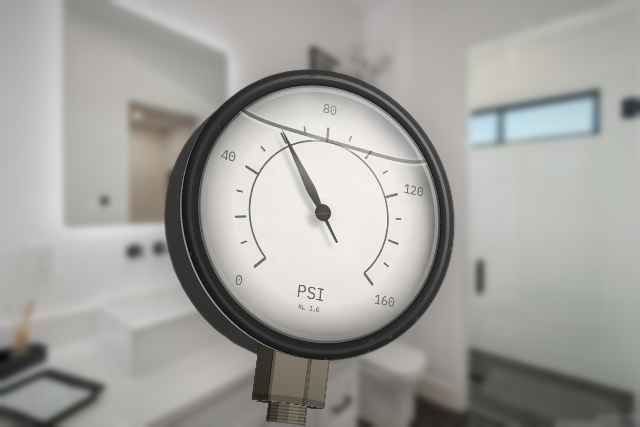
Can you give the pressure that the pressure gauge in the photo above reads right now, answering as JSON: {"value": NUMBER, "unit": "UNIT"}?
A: {"value": 60, "unit": "psi"}
